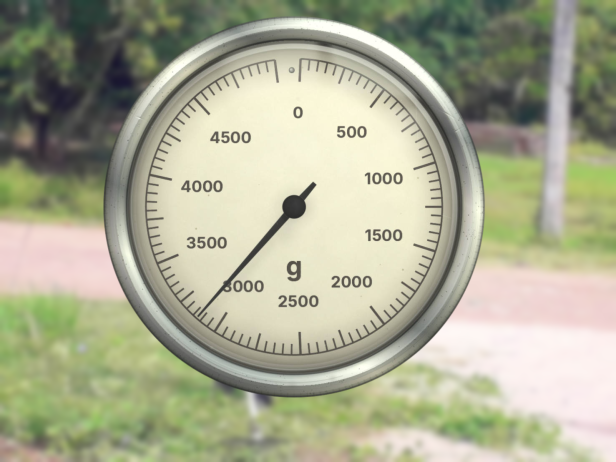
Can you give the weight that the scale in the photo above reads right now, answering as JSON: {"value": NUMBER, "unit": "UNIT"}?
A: {"value": 3125, "unit": "g"}
